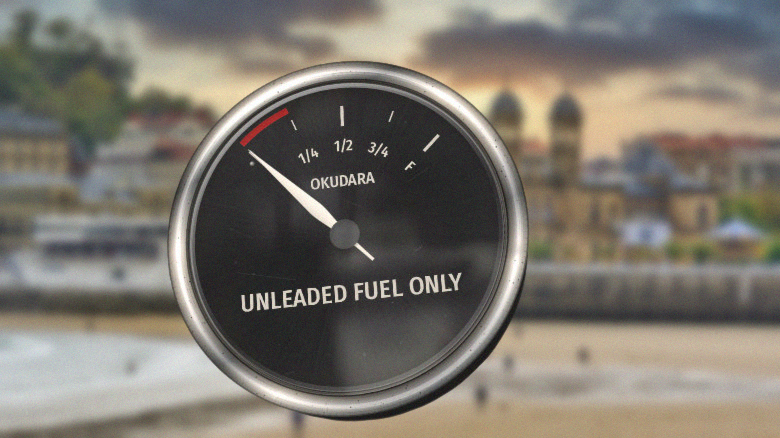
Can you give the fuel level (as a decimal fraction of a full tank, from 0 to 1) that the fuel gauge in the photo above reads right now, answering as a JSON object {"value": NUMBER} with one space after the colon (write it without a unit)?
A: {"value": 0}
